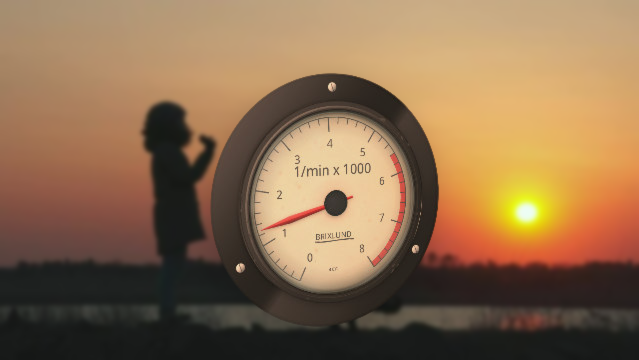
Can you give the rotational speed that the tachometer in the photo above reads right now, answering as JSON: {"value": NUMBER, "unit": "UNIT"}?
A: {"value": 1300, "unit": "rpm"}
